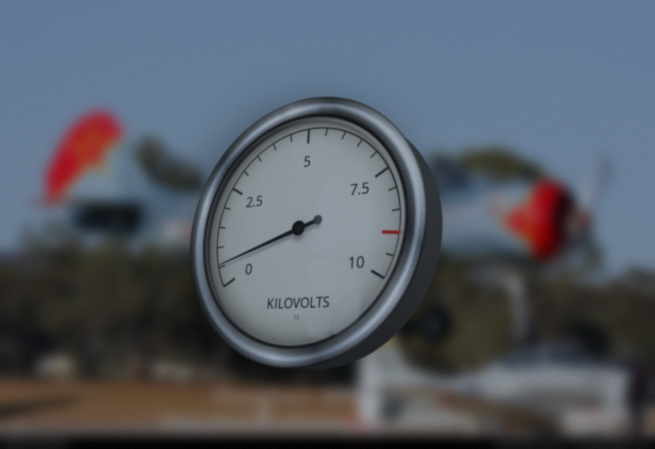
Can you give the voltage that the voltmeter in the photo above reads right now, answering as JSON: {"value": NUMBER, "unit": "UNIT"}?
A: {"value": 0.5, "unit": "kV"}
